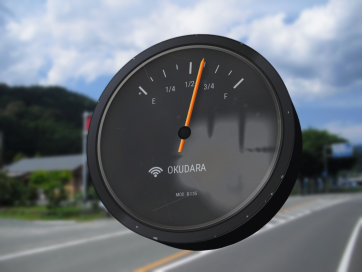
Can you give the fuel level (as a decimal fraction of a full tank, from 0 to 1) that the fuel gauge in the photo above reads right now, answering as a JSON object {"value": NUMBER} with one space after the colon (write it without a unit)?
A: {"value": 0.625}
